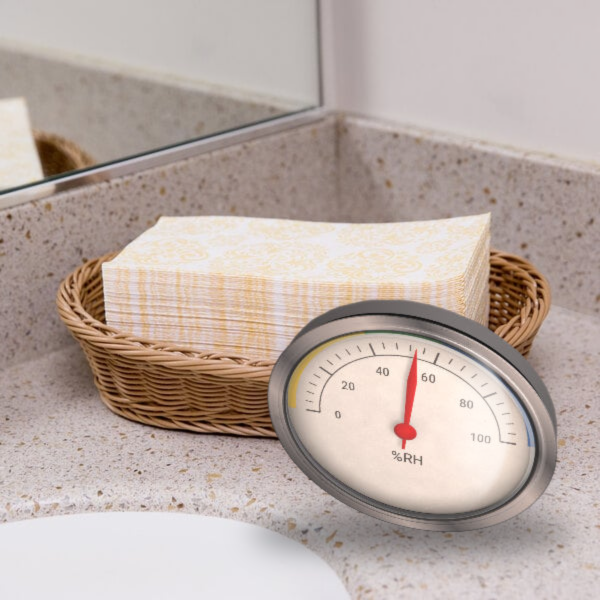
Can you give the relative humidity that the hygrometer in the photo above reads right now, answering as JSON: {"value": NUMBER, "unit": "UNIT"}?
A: {"value": 54, "unit": "%"}
